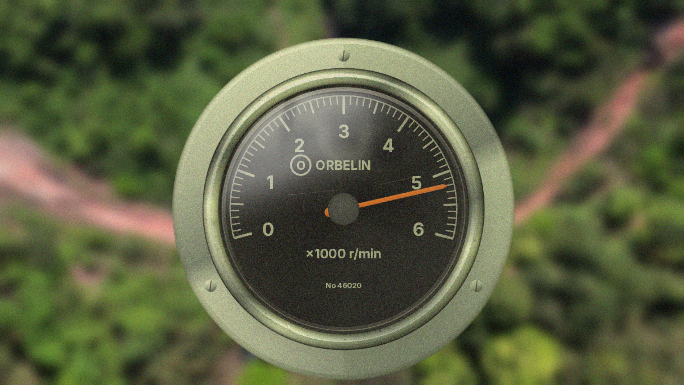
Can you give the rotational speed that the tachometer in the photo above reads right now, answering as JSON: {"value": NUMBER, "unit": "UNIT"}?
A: {"value": 5200, "unit": "rpm"}
